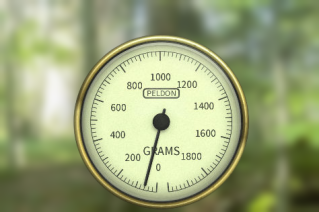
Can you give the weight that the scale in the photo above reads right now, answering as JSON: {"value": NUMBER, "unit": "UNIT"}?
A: {"value": 60, "unit": "g"}
